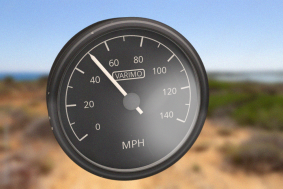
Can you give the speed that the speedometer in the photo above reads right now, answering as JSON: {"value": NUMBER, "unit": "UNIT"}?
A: {"value": 50, "unit": "mph"}
